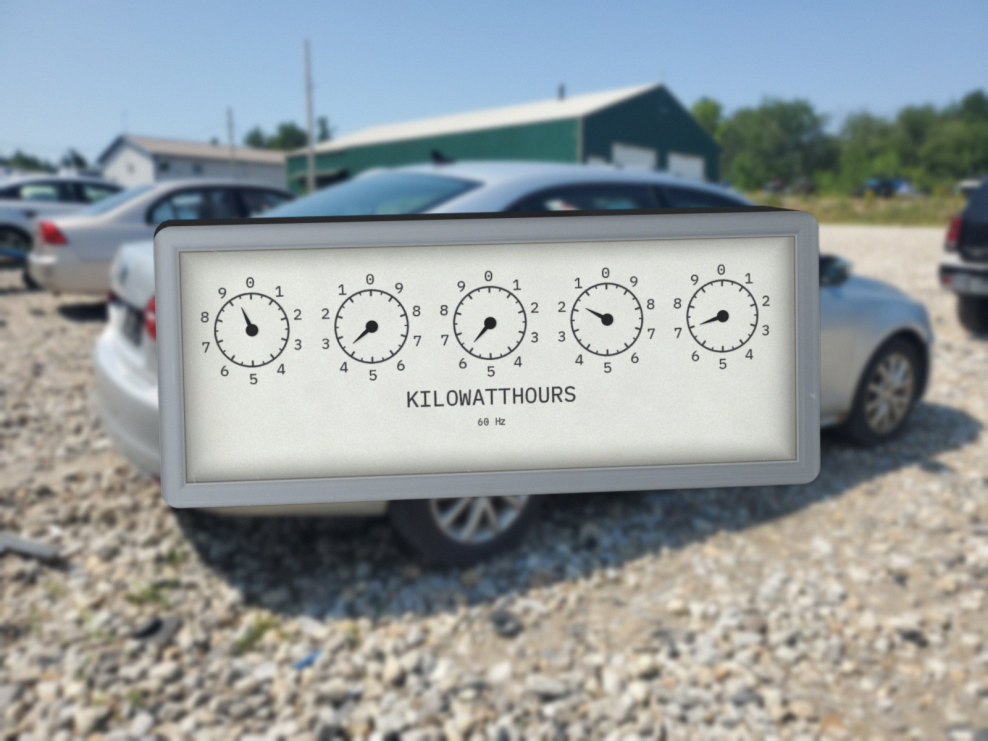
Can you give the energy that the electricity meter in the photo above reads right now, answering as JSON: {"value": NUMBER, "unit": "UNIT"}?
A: {"value": 93617, "unit": "kWh"}
